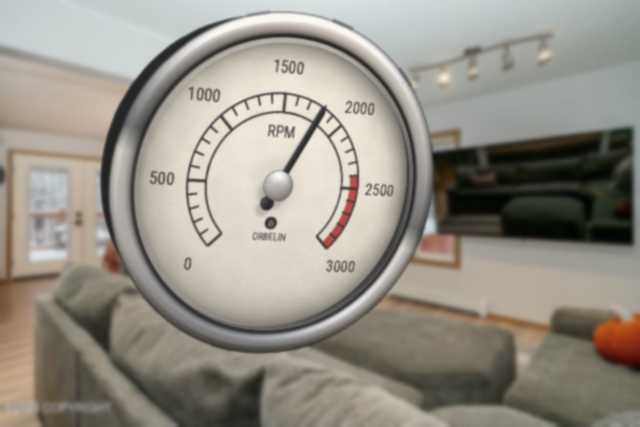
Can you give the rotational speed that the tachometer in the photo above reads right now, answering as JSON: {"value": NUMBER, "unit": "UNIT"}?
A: {"value": 1800, "unit": "rpm"}
